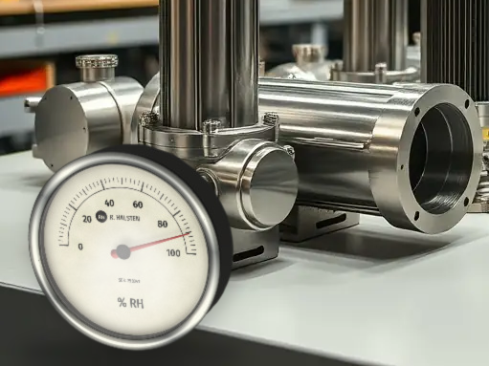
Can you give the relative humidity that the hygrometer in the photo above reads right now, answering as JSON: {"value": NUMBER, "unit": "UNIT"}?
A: {"value": 90, "unit": "%"}
